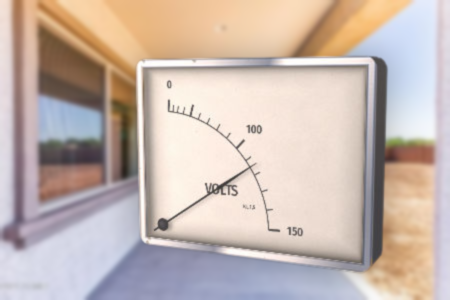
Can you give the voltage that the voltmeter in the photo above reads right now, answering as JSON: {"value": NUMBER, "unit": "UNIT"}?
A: {"value": 115, "unit": "V"}
